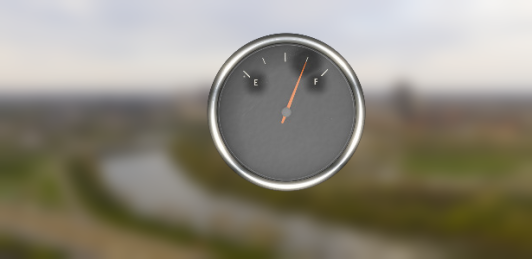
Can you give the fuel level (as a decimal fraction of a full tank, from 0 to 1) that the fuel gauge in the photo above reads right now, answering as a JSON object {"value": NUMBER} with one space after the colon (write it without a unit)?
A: {"value": 0.75}
